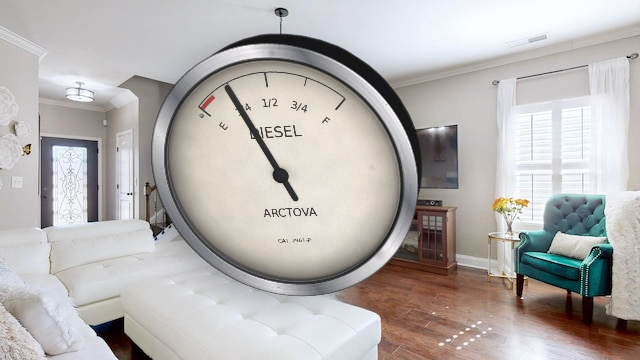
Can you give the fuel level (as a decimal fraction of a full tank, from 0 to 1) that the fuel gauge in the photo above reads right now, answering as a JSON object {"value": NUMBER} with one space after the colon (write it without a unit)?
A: {"value": 0.25}
